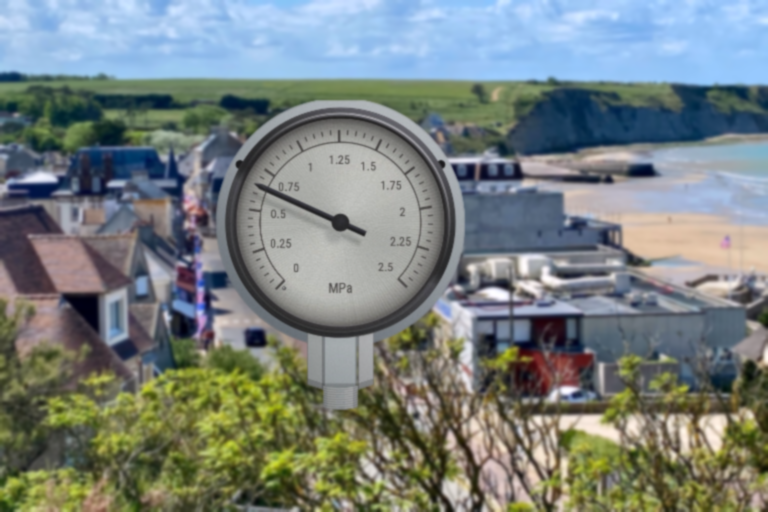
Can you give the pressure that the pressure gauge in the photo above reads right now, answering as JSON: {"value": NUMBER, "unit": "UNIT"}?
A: {"value": 0.65, "unit": "MPa"}
